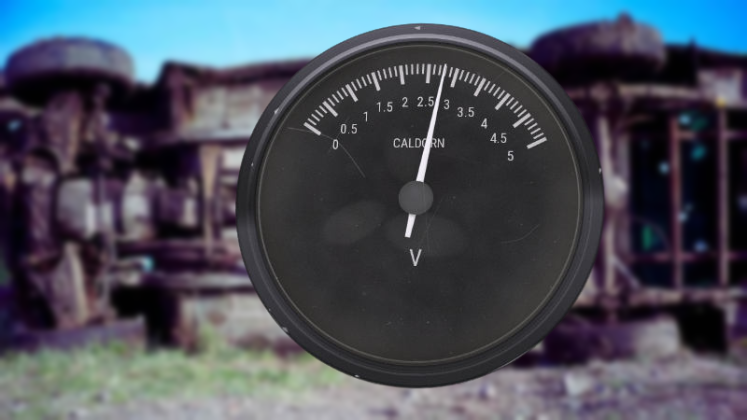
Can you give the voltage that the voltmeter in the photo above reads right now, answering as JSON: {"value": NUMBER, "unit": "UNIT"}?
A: {"value": 2.8, "unit": "V"}
